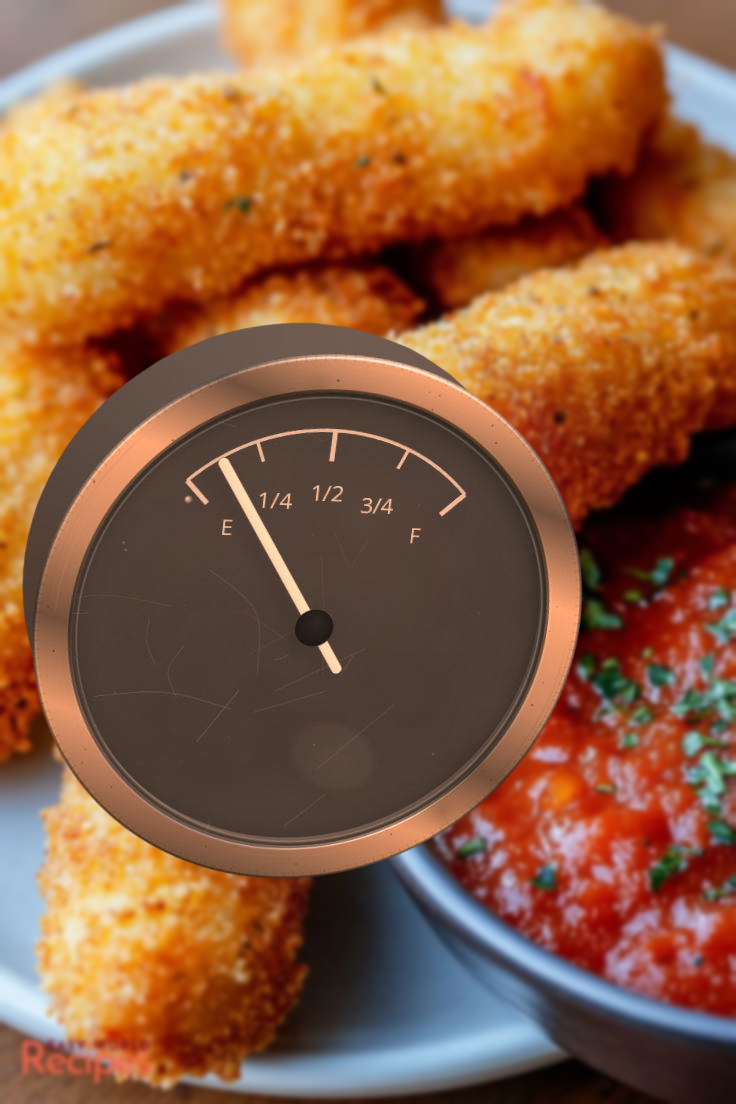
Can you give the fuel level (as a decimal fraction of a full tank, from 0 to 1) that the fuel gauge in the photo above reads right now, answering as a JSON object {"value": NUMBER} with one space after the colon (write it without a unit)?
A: {"value": 0.125}
